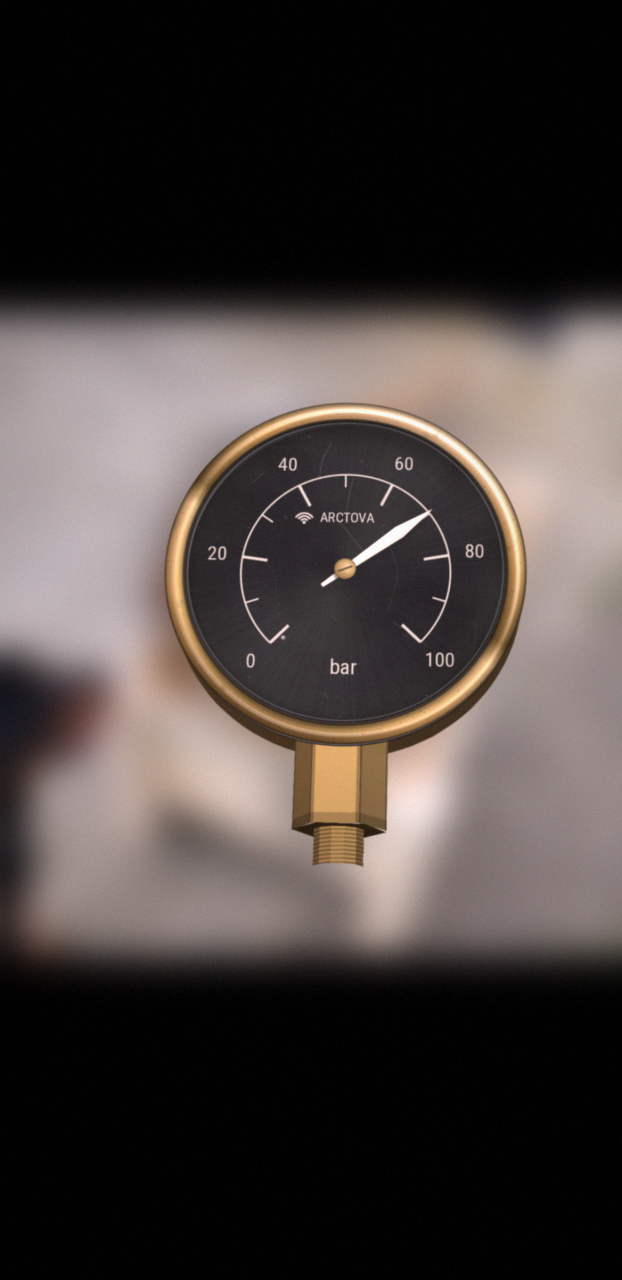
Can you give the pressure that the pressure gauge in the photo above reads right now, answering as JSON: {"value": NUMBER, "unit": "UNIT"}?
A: {"value": 70, "unit": "bar"}
